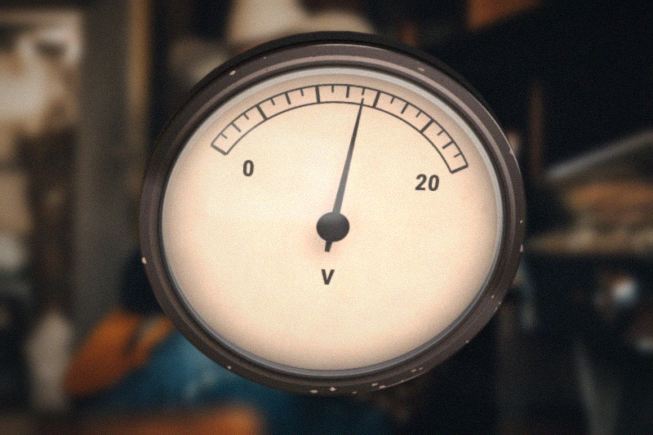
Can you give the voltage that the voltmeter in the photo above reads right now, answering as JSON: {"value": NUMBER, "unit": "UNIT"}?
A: {"value": 11, "unit": "V"}
